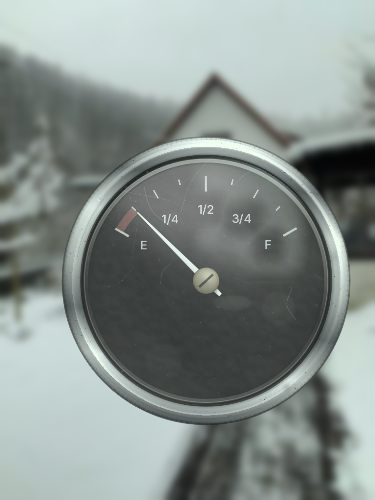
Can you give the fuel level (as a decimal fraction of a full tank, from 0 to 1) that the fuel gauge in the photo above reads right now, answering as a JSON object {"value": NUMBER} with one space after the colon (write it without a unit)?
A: {"value": 0.125}
